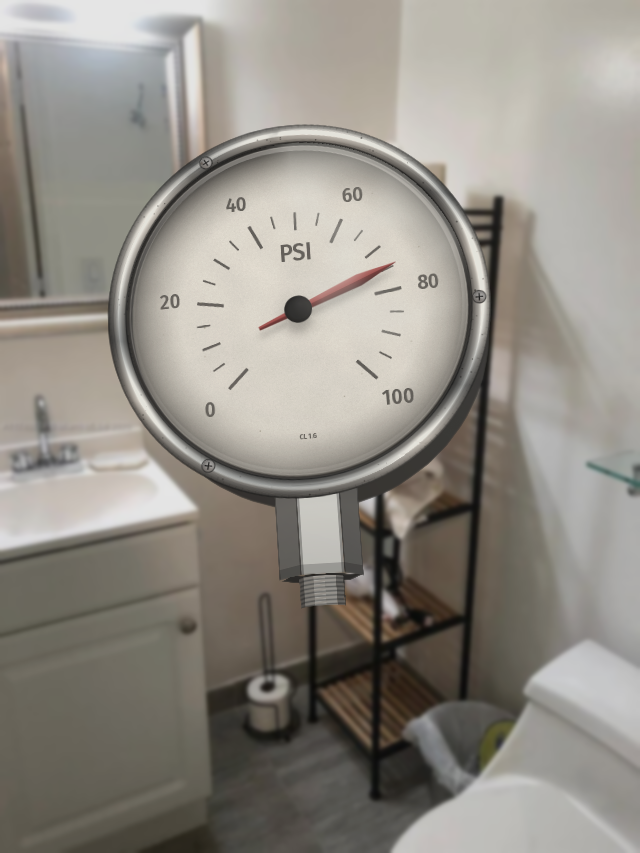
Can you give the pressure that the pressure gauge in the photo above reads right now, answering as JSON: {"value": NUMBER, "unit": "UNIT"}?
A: {"value": 75, "unit": "psi"}
